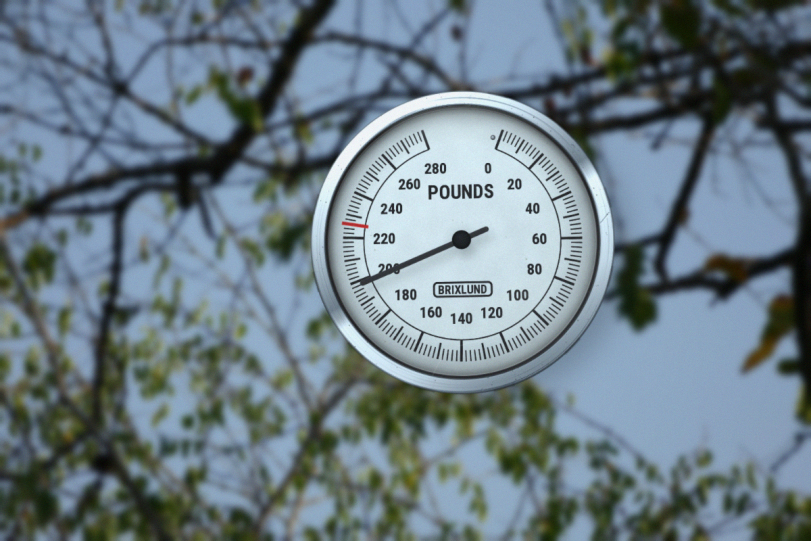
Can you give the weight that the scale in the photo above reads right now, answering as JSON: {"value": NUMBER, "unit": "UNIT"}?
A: {"value": 198, "unit": "lb"}
